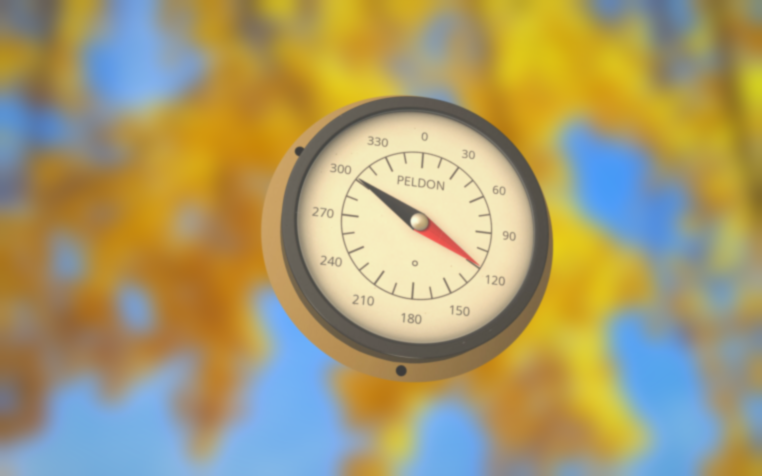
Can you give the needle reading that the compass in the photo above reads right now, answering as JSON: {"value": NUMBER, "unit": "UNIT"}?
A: {"value": 120, "unit": "°"}
